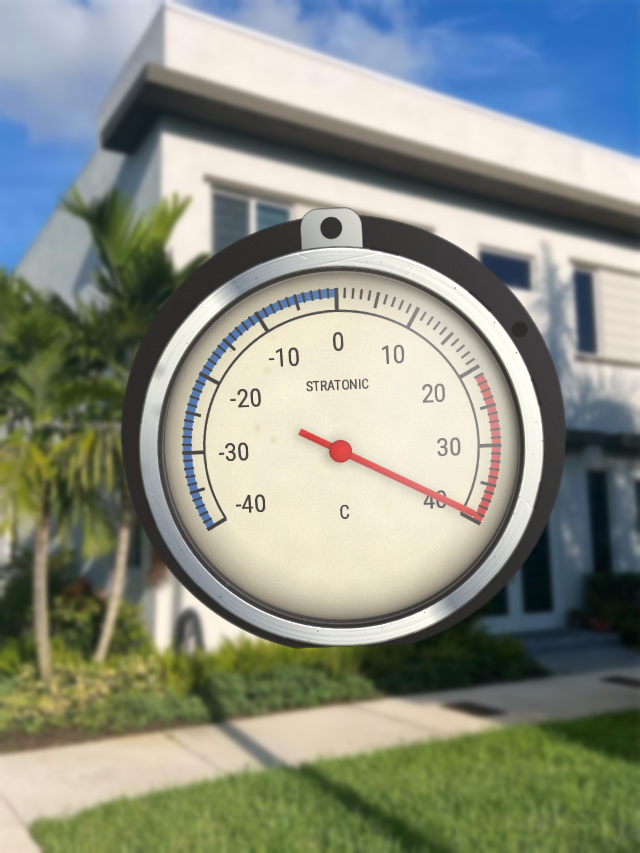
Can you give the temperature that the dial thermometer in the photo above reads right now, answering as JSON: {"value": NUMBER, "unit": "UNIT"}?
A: {"value": 39, "unit": "°C"}
